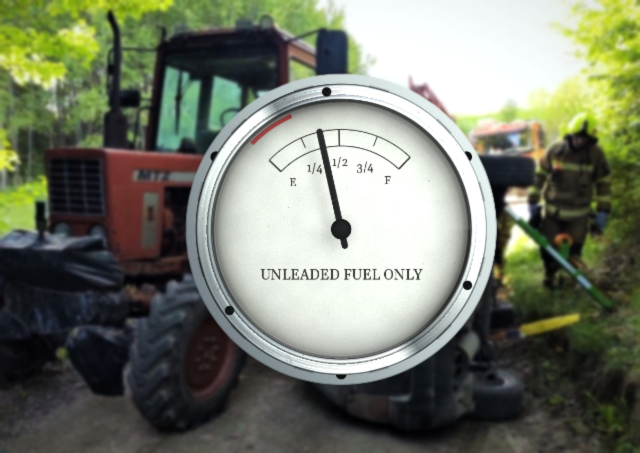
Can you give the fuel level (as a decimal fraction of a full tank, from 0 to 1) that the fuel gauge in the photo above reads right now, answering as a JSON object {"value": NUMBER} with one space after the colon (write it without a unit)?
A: {"value": 0.375}
